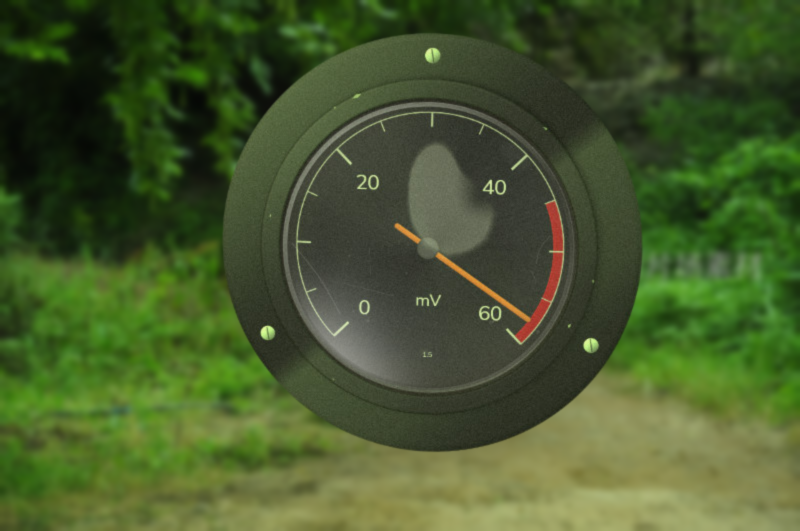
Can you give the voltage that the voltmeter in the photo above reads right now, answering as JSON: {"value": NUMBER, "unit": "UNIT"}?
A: {"value": 57.5, "unit": "mV"}
